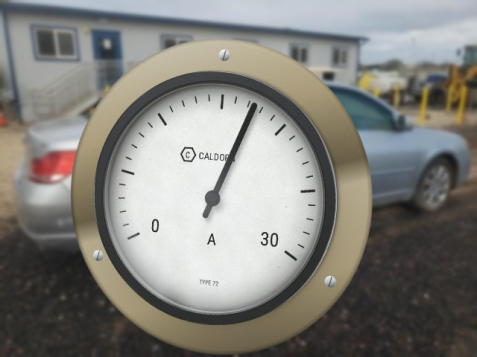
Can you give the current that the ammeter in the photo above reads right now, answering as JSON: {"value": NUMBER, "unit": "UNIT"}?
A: {"value": 17.5, "unit": "A"}
